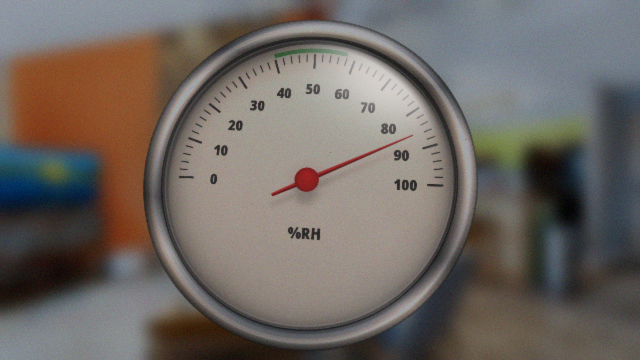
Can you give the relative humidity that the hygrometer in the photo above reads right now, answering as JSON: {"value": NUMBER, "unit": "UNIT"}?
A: {"value": 86, "unit": "%"}
